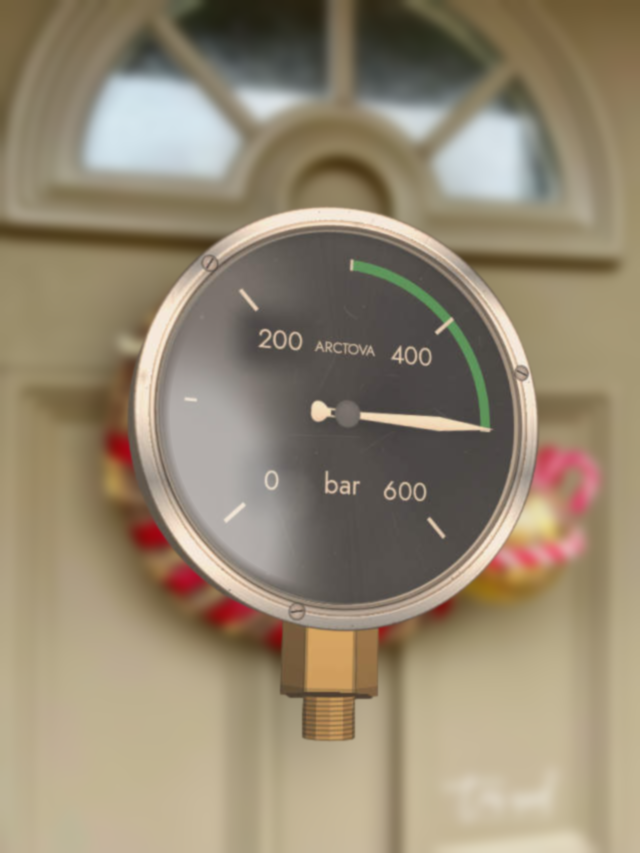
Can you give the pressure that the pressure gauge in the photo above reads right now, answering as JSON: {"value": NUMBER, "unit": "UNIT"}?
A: {"value": 500, "unit": "bar"}
